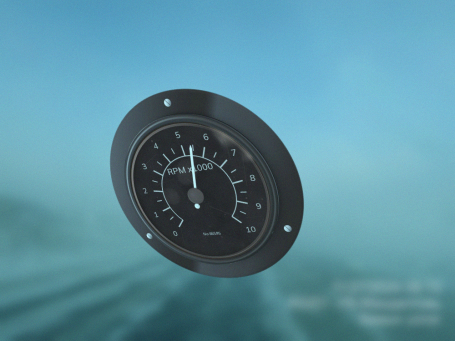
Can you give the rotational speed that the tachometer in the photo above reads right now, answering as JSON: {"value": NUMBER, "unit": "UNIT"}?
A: {"value": 5500, "unit": "rpm"}
